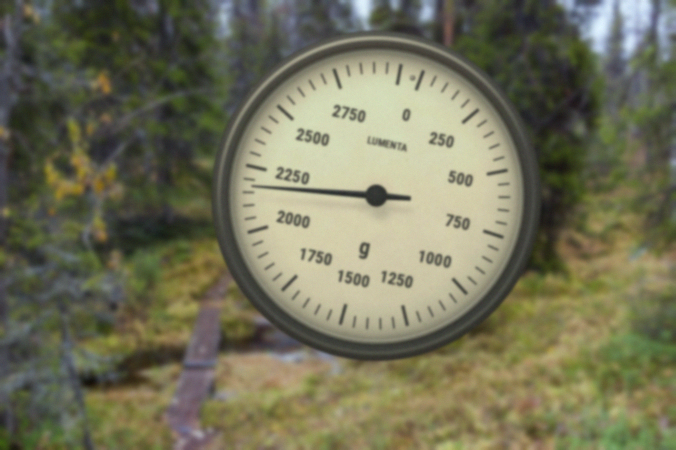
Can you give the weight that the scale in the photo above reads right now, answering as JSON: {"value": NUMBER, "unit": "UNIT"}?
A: {"value": 2175, "unit": "g"}
